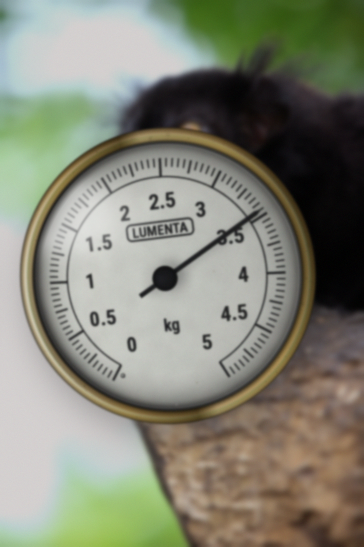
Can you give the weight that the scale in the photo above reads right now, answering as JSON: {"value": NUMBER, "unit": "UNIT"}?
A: {"value": 3.45, "unit": "kg"}
